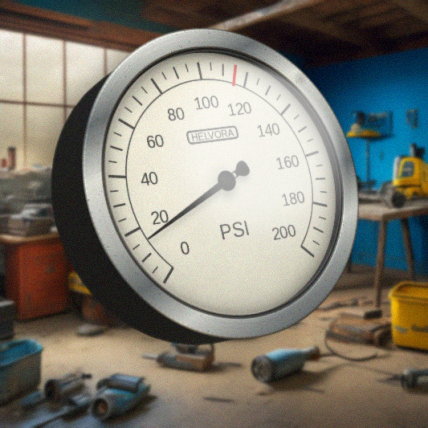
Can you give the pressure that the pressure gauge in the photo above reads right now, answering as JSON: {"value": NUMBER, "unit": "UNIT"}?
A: {"value": 15, "unit": "psi"}
